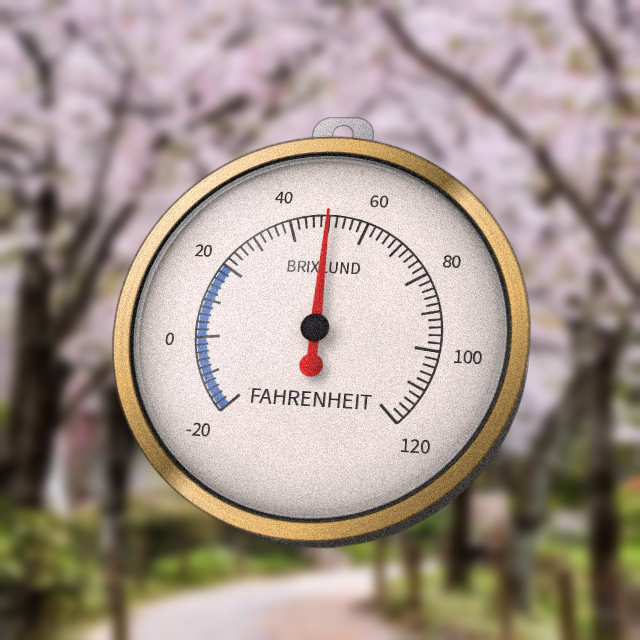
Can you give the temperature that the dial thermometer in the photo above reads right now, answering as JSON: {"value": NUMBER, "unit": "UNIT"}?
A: {"value": 50, "unit": "°F"}
